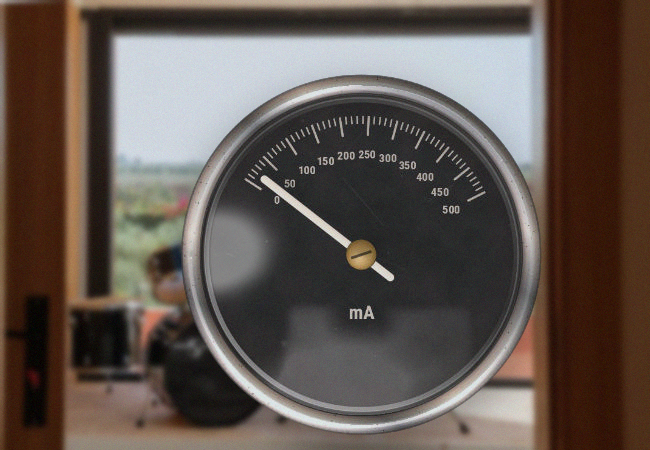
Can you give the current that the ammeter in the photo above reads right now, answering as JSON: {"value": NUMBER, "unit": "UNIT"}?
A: {"value": 20, "unit": "mA"}
